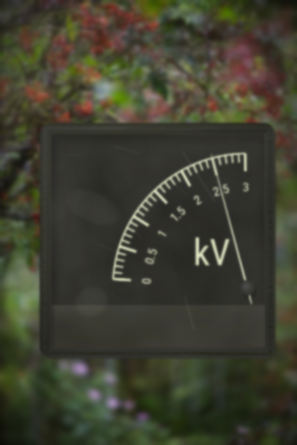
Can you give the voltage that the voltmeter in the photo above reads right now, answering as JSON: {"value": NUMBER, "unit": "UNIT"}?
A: {"value": 2.5, "unit": "kV"}
